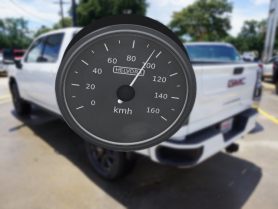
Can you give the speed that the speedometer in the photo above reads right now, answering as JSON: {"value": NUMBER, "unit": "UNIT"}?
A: {"value": 95, "unit": "km/h"}
